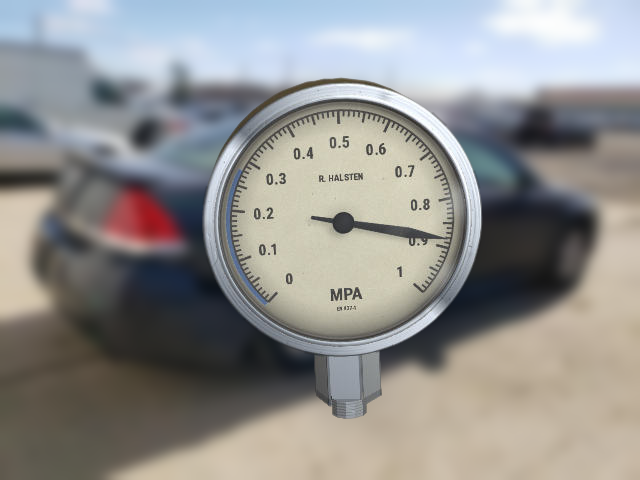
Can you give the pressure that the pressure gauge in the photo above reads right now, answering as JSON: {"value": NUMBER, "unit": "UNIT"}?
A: {"value": 0.88, "unit": "MPa"}
